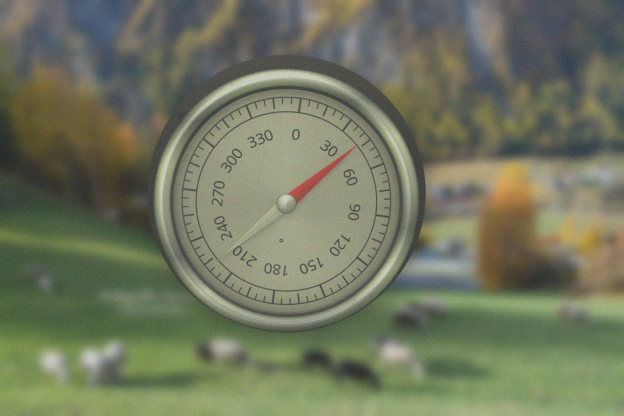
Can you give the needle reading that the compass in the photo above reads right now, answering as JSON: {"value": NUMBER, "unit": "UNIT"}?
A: {"value": 42.5, "unit": "°"}
